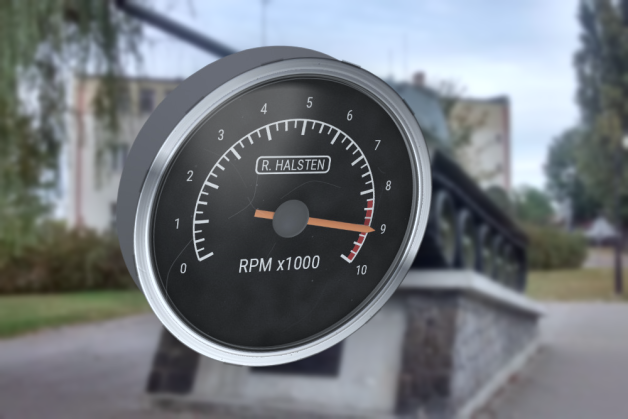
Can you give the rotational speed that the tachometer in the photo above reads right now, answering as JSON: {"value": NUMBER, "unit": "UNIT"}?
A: {"value": 9000, "unit": "rpm"}
